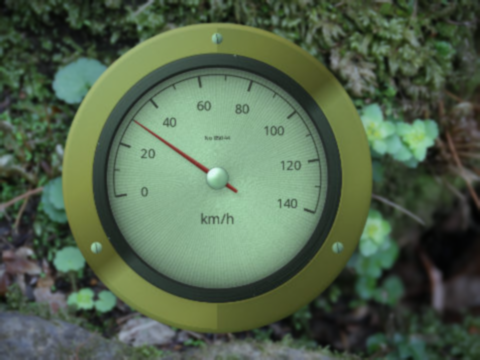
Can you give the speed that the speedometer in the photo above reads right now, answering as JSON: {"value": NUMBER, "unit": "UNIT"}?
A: {"value": 30, "unit": "km/h"}
